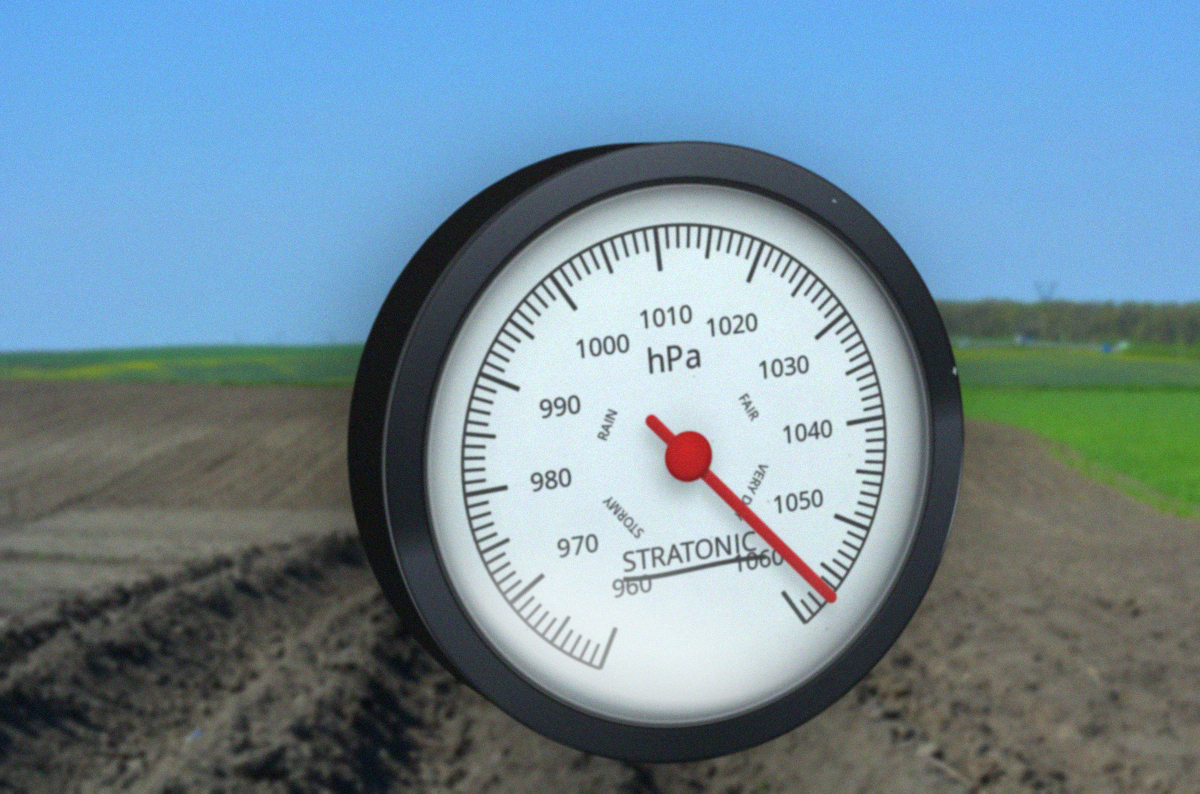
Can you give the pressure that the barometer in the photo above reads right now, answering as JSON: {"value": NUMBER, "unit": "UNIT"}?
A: {"value": 1057, "unit": "hPa"}
